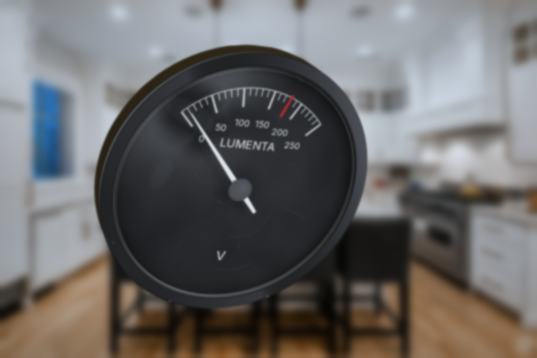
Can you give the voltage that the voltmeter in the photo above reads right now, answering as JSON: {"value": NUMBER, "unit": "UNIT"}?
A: {"value": 10, "unit": "V"}
